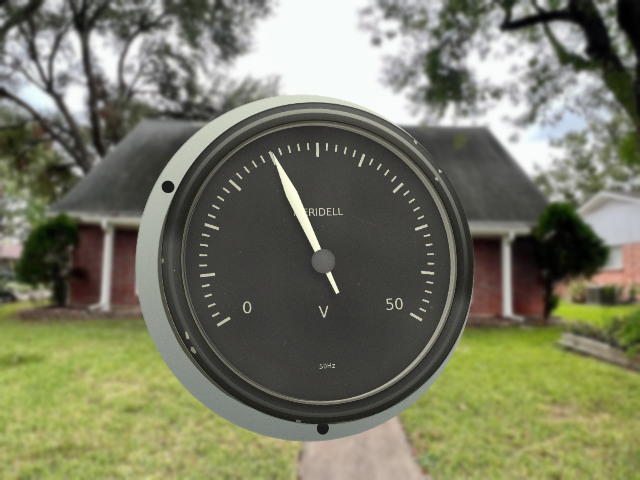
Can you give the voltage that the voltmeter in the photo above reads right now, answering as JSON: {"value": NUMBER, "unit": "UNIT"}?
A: {"value": 20, "unit": "V"}
